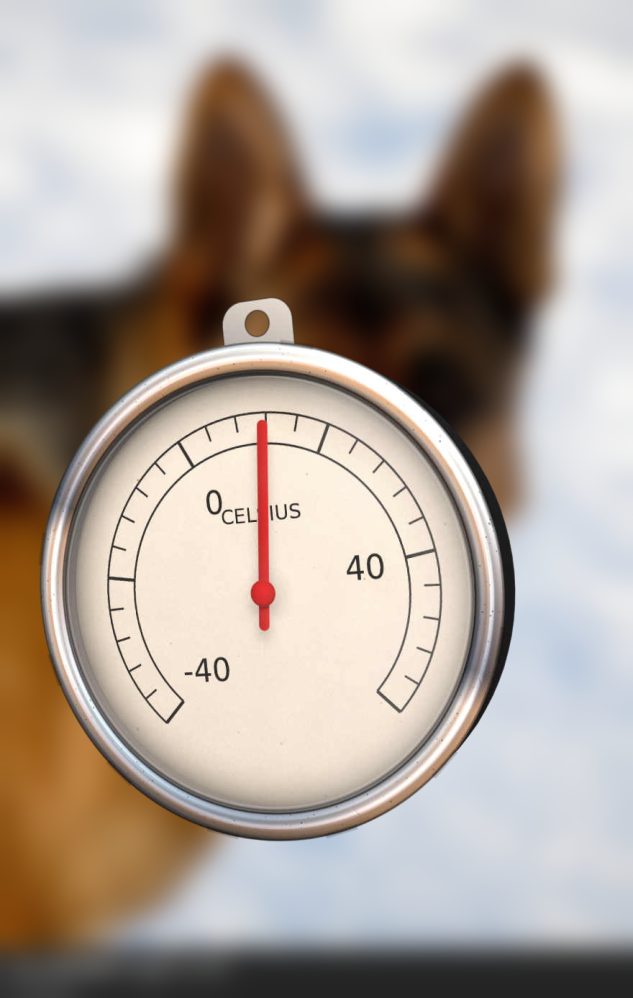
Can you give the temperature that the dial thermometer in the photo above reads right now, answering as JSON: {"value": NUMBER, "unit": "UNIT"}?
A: {"value": 12, "unit": "°C"}
